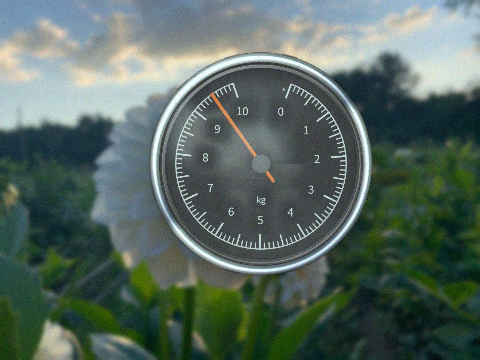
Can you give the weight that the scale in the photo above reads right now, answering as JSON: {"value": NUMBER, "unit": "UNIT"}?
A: {"value": 9.5, "unit": "kg"}
